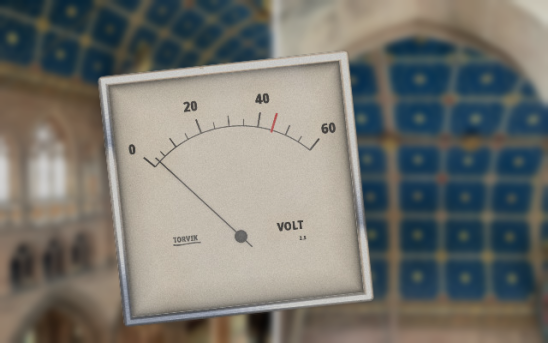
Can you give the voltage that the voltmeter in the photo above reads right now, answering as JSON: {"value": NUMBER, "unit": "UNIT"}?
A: {"value": 2.5, "unit": "V"}
